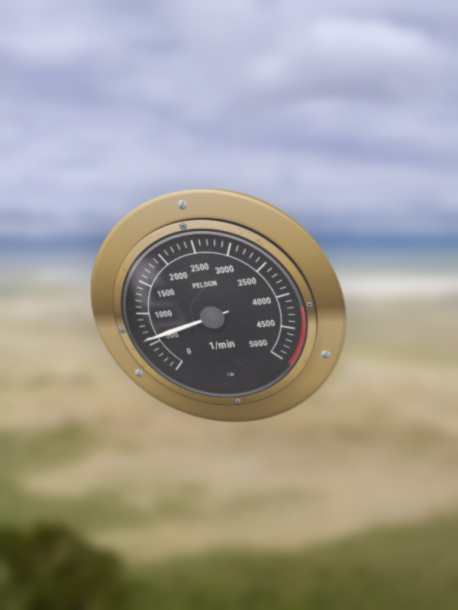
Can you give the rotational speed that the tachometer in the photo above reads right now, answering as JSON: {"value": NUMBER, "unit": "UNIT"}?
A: {"value": 600, "unit": "rpm"}
